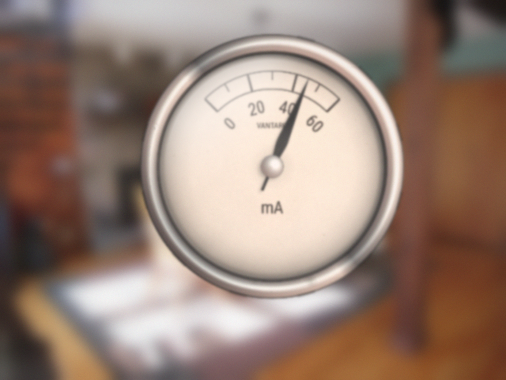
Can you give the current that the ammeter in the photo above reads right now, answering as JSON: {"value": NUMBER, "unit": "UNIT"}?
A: {"value": 45, "unit": "mA"}
